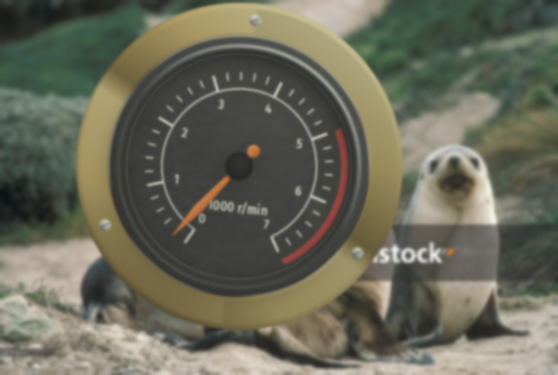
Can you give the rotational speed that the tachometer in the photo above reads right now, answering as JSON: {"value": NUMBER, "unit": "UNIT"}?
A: {"value": 200, "unit": "rpm"}
